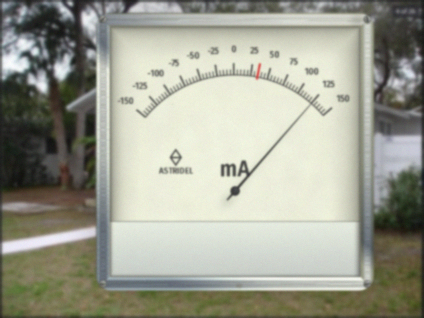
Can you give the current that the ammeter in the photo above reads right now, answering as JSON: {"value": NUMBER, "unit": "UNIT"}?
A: {"value": 125, "unit": "mA"}
